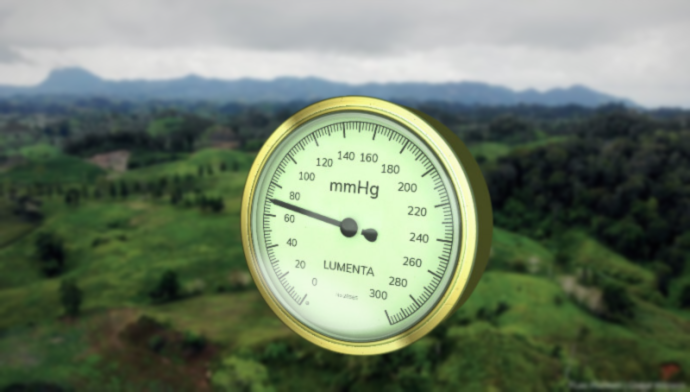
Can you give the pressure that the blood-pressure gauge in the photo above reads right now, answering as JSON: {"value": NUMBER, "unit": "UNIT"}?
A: {"value": 70, "unit": "mmHg"}
